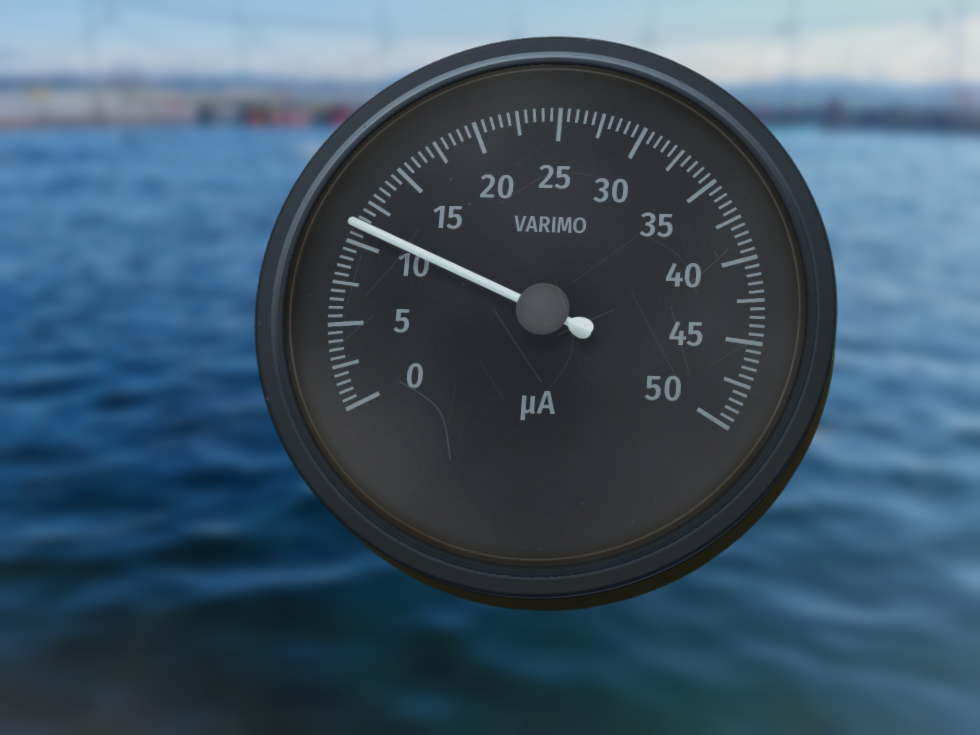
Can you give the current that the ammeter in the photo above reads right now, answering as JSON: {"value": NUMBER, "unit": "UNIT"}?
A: {"value": 11, "unit": "µA"}
